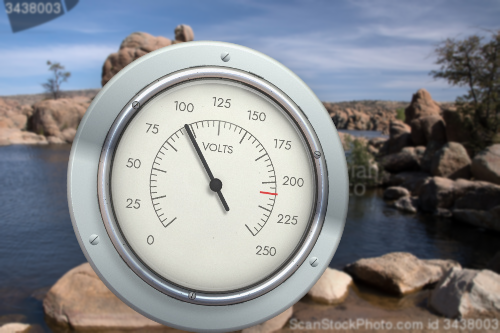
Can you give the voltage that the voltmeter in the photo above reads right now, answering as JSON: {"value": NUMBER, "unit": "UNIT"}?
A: {"value": 95, "unit": "V"}
